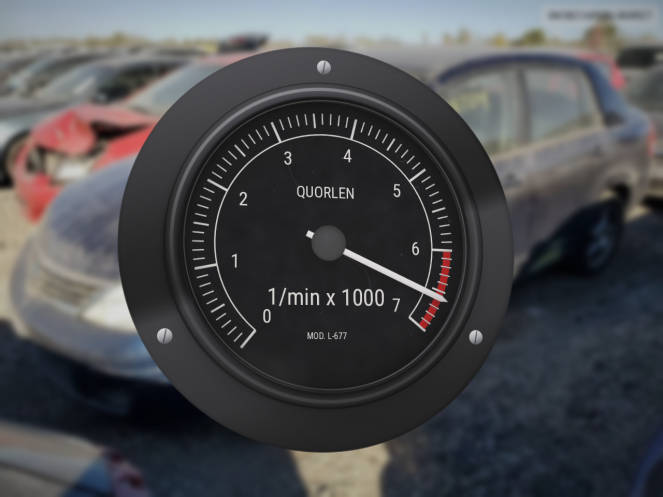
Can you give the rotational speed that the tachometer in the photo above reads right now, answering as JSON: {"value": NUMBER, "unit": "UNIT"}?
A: {"value": 6600, "unit": "rpm"}
